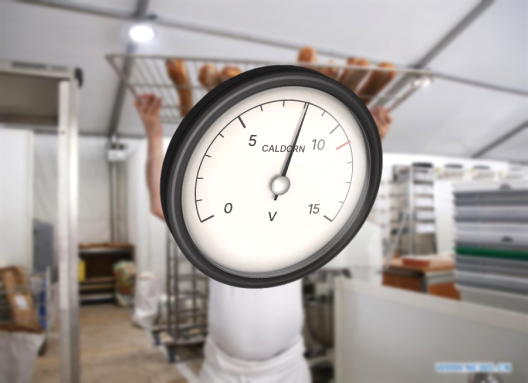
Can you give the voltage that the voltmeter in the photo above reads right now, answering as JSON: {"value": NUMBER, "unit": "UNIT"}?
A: {"value": 8, "unit": "V"}
